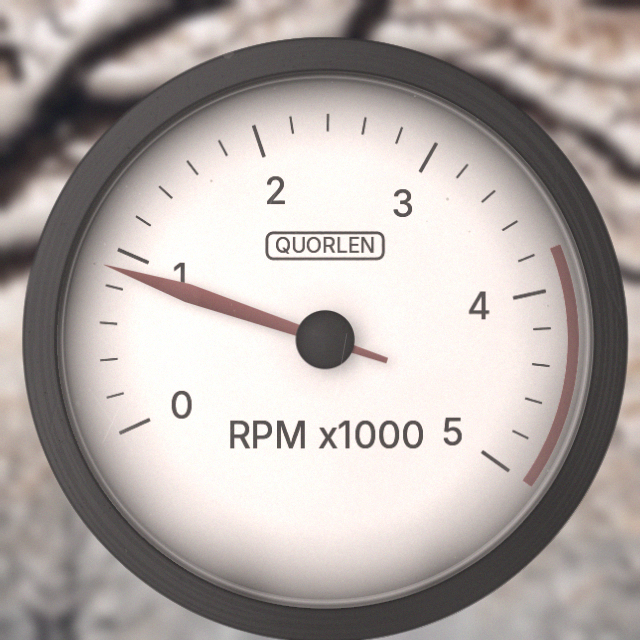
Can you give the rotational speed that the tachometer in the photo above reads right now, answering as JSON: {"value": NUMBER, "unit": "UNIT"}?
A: {"value": 900, "unit": "rpm"}
